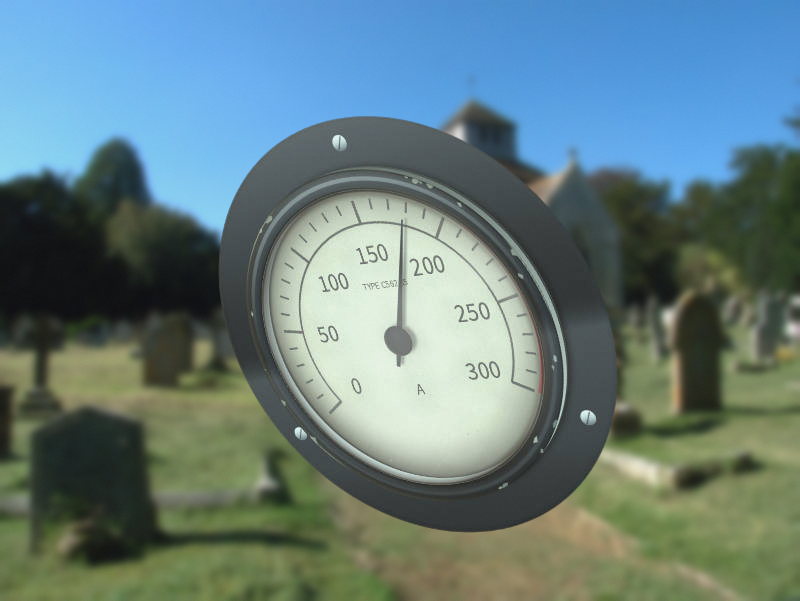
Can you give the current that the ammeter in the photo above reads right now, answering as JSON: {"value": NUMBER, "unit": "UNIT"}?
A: {"value": 180, "unit": "A"}
